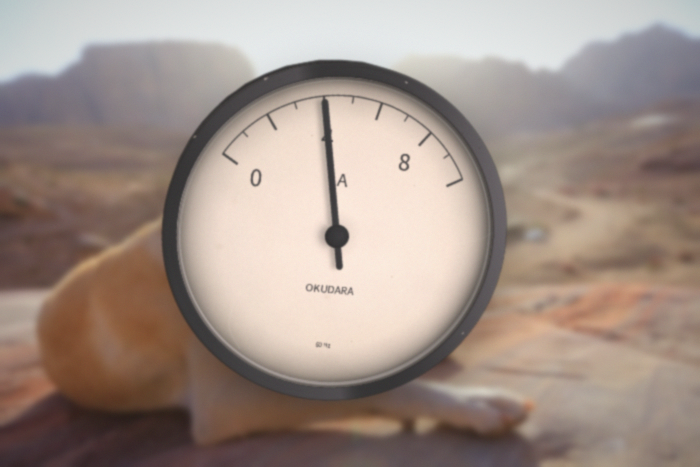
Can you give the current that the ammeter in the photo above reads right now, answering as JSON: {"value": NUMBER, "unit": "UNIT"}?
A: {"value": 4, "unit": "A"}
